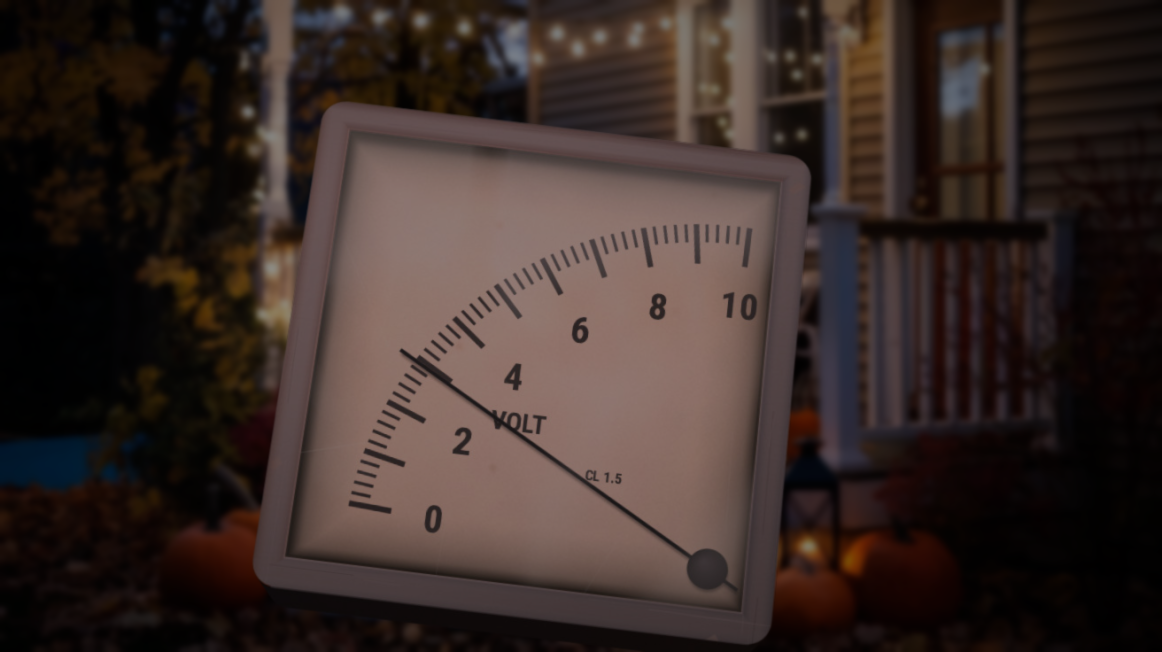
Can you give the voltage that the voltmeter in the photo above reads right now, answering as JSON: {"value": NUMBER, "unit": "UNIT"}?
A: {"value": 2.9, "unit": "V"}
